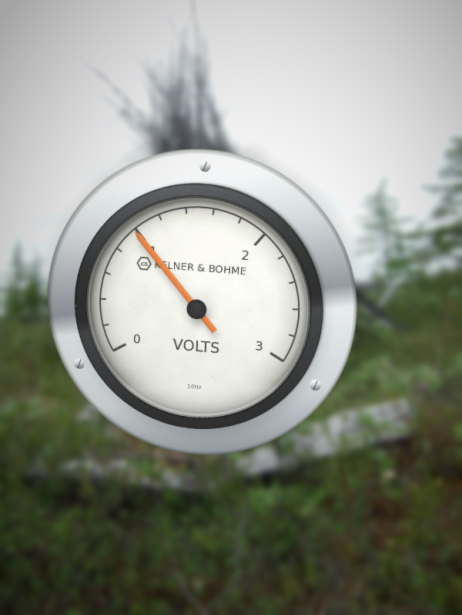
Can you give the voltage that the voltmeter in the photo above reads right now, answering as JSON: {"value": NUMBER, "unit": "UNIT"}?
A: {"value": 1, "unit": "V"}
